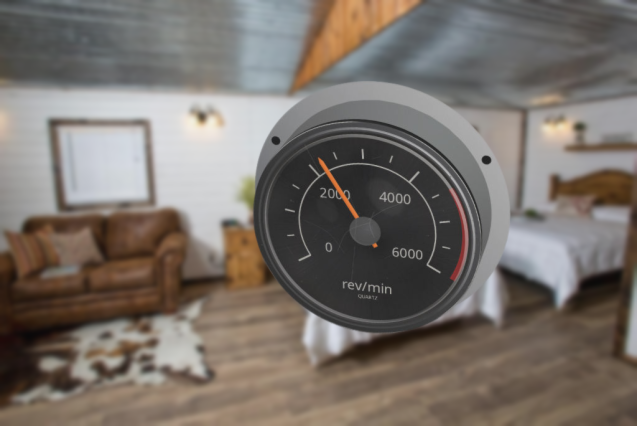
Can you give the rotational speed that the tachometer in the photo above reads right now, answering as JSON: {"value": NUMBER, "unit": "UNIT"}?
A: {"value": 2250, "unit": "rpm"}
